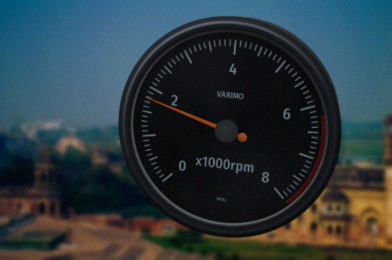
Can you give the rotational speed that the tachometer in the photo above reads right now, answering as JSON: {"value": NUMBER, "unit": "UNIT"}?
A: {"value": 1800, "unit": "rpm"}
